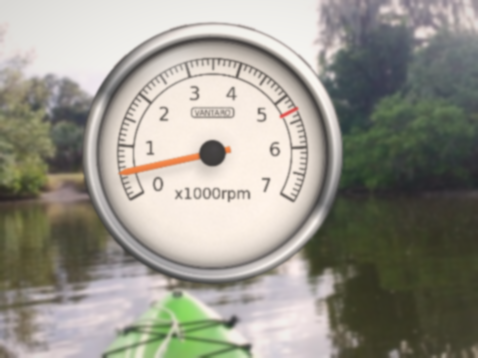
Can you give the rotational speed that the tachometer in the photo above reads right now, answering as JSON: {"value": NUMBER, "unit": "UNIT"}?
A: {"value": 500, "unit": "rpm"}
